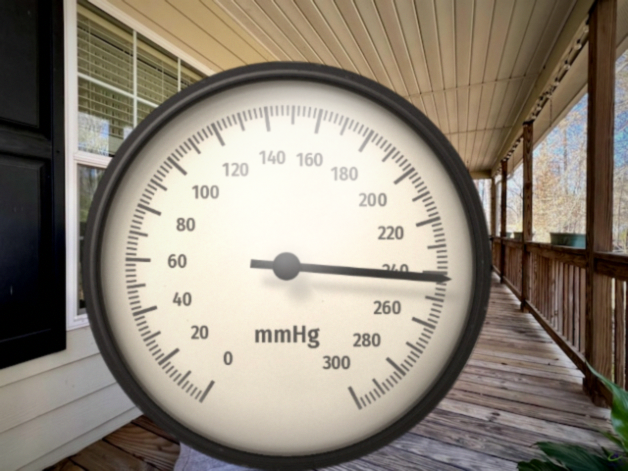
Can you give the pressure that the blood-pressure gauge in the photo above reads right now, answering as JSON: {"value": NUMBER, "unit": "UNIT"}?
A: {"value": 242, "unit": "mmHg"}
